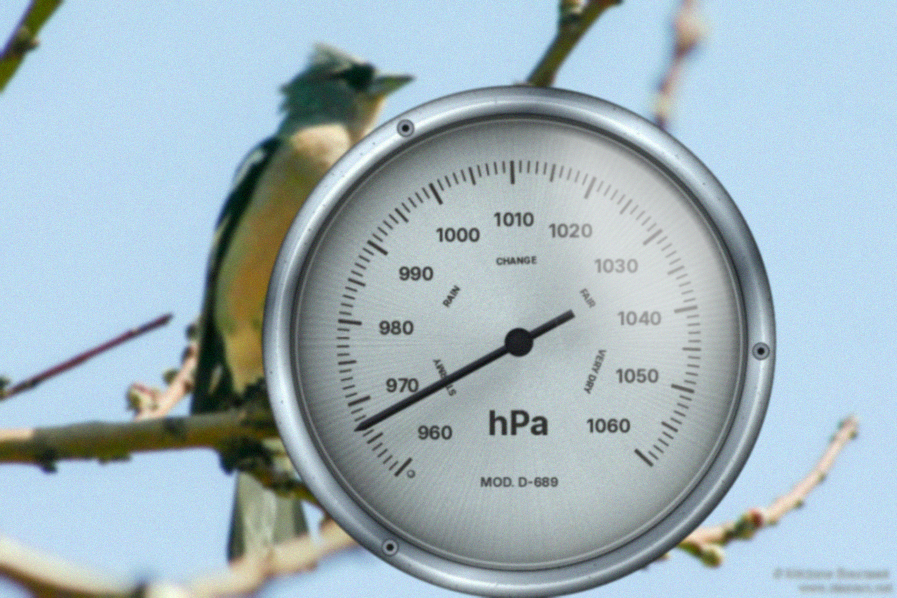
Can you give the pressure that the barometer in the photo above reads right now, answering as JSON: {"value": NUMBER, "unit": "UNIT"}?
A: {"value": 967, "unit": "hPa"}
